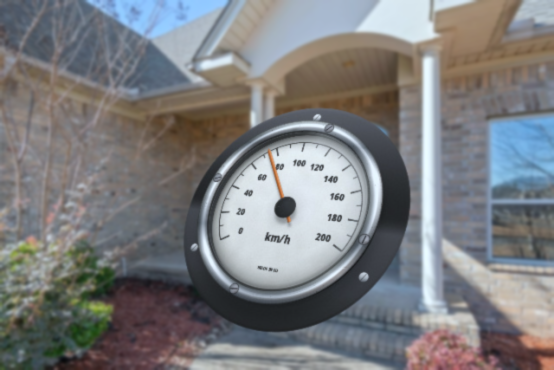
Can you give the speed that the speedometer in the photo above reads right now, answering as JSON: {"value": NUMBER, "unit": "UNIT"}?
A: {"value": 75, "unit": "km/h"}
